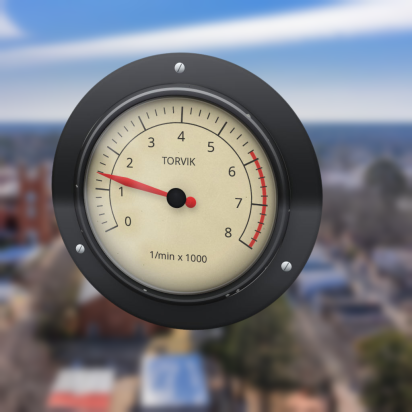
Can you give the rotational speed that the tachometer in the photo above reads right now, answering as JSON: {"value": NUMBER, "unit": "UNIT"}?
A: {"value": 1400, "unit": "rpm"}
